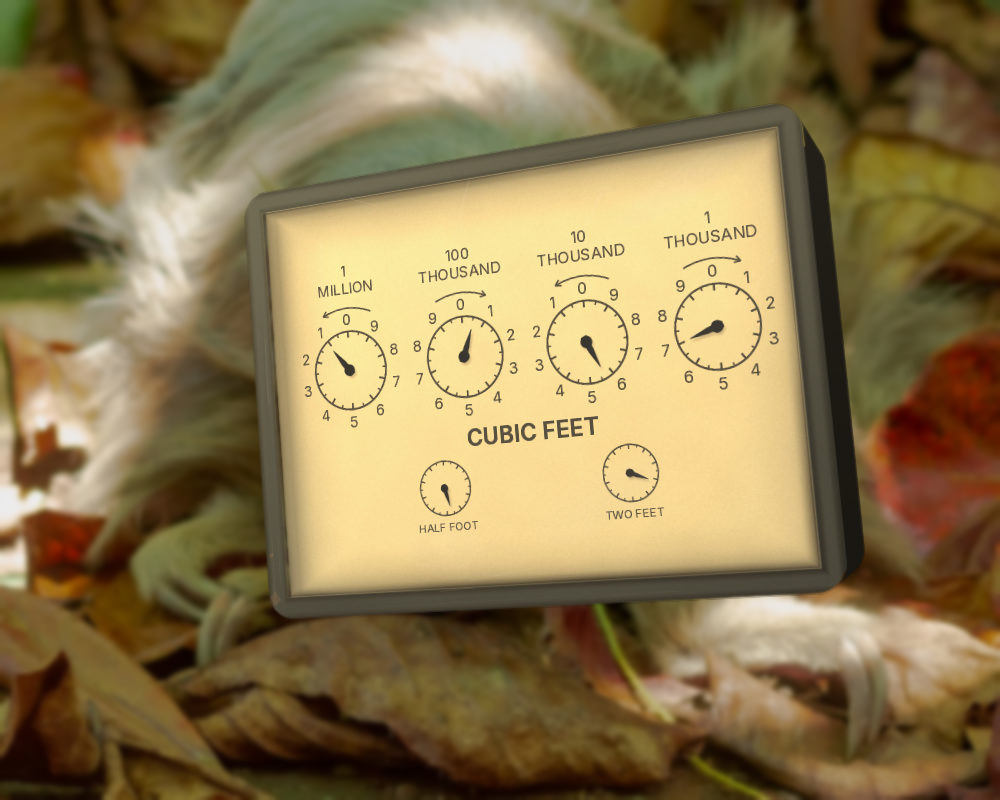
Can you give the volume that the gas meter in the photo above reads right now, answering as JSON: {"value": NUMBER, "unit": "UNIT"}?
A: {"value": 105700, "unit": "ft³"}
